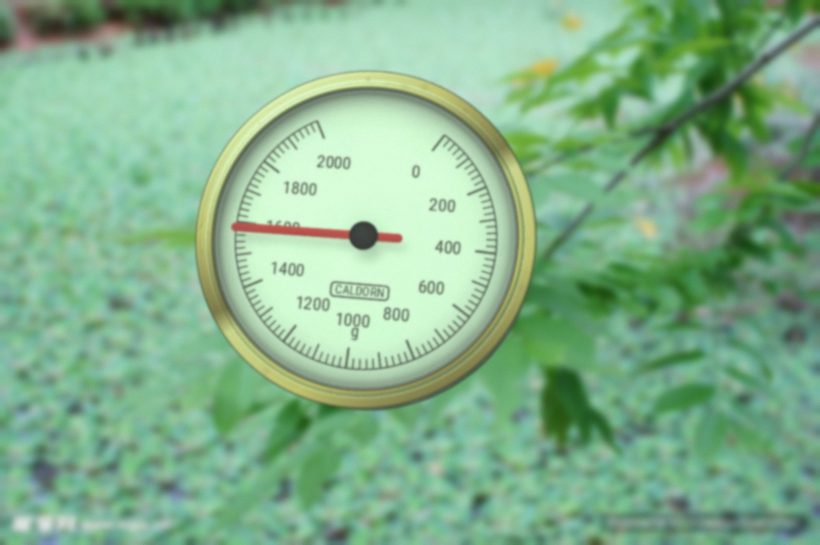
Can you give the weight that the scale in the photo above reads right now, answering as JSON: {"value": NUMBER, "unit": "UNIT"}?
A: {"value": 1580, "unit": "g"}
